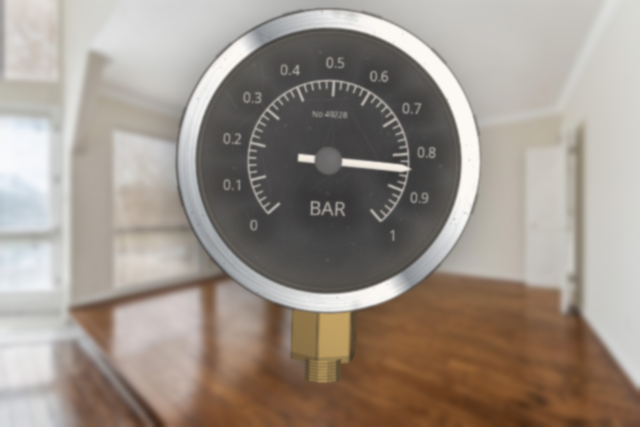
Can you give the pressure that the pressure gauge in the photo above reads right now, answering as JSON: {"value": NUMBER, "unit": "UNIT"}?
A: {"value": 0.84, "unit": "bar"}
